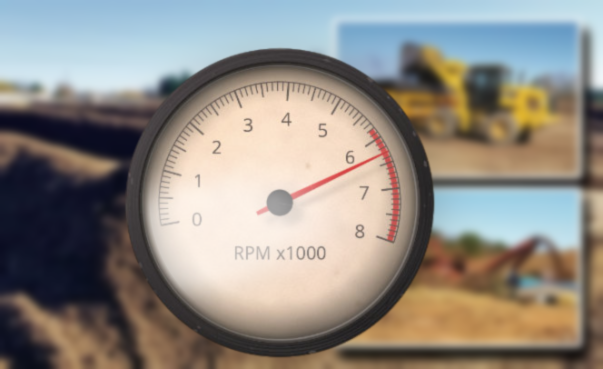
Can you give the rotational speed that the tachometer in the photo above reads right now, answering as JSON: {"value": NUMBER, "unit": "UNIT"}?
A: {"value": 6300, "unit": "rpm"}
